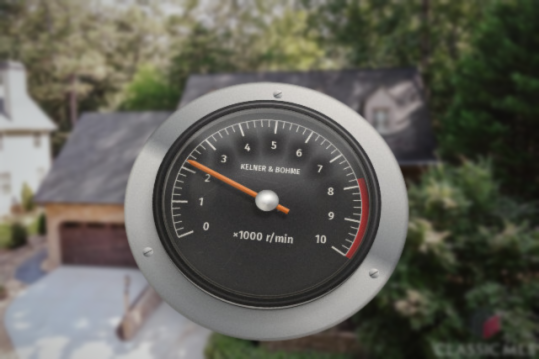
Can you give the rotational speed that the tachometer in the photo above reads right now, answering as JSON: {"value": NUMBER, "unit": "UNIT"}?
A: {"value": 2200, "unit": "rpm"}
